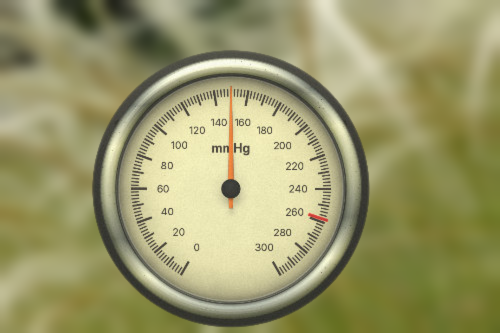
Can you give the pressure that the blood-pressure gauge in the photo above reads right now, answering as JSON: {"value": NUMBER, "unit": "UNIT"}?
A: {"value": 150, "unit": "mmHg"}
